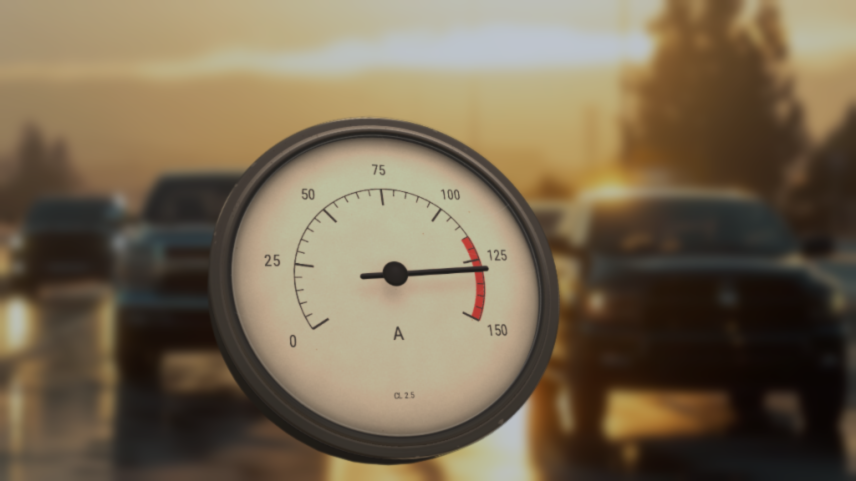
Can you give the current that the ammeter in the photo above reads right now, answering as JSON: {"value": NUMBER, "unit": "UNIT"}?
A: {"value": 130, "unit": "A"}
